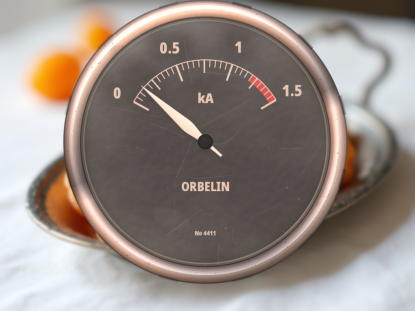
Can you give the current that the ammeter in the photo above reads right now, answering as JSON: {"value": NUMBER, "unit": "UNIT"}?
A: {"value": 0.15, "unit": "kA"}
